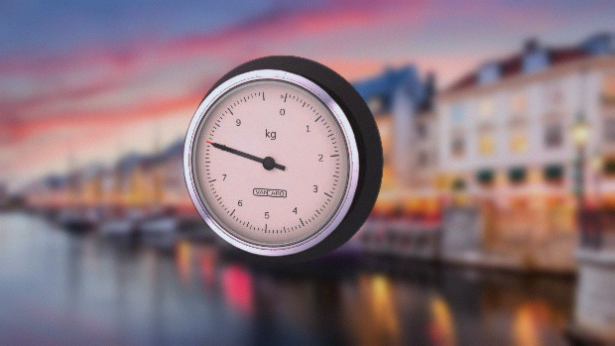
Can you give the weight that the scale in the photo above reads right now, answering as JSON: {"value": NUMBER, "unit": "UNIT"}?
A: {"value": 8, "unit": "kg"}
